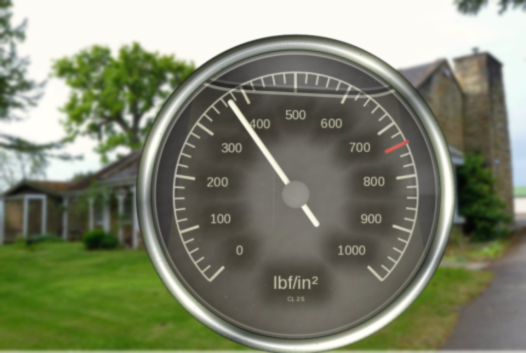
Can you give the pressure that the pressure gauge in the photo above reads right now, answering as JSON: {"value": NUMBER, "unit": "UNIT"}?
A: {"value": 370, "unit": "psi"}
